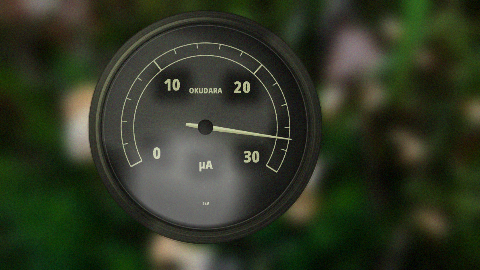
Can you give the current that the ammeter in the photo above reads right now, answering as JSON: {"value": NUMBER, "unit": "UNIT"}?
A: {"value": 27, "unit": "µA"}
